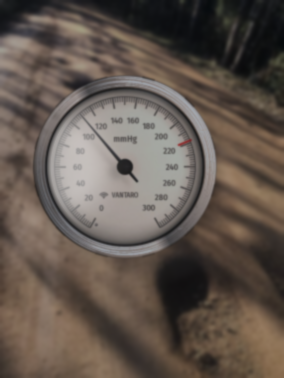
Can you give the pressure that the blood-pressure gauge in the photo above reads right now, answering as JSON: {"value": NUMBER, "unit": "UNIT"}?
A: {"value": 110, "unit": "mmHg"}
